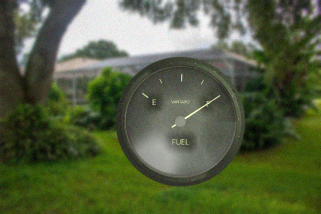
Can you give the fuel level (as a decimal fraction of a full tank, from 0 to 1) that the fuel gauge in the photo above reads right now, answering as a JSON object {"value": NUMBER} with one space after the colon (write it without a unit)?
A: {"value": 1}
